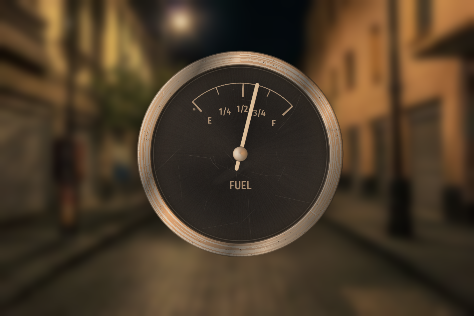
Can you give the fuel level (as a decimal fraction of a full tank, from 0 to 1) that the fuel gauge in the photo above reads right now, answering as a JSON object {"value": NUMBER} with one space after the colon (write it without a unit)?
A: {"value": 0.625}
